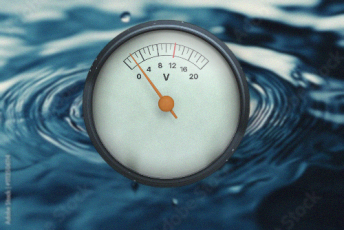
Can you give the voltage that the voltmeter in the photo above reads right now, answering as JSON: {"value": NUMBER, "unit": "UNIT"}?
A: {"value": 2, "unit": "V"}
